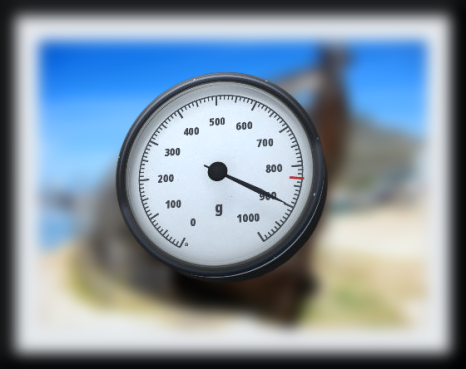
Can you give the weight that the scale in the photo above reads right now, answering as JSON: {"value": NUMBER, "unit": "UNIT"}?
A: {"value": 900, "unit": "g"}
